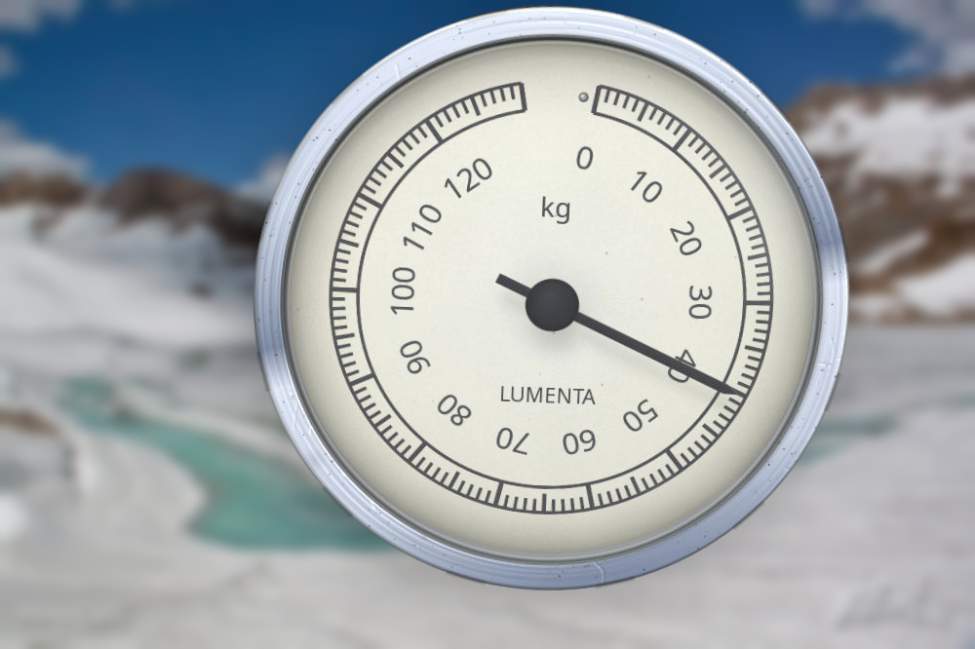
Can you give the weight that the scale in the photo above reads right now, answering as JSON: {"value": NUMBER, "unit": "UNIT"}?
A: {"value": 40, "unit": "kg"}
